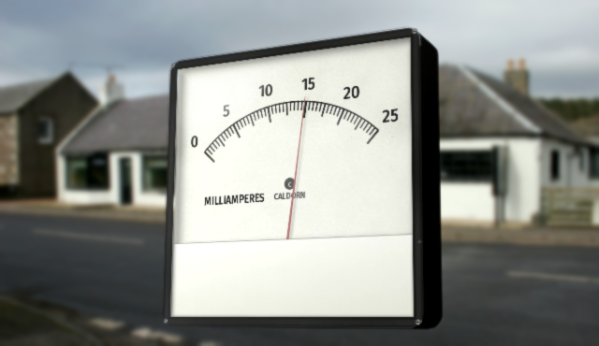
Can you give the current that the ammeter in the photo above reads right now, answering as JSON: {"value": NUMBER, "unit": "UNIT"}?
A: {"value": 15, "unit": "mA"}
